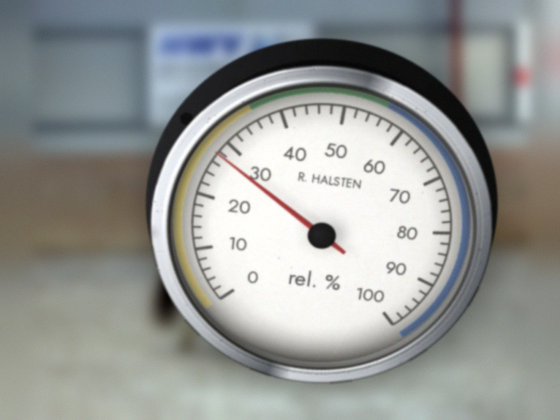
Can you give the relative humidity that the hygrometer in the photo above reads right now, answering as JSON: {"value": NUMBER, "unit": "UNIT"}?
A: {"value": 28, "unit": "%"}
